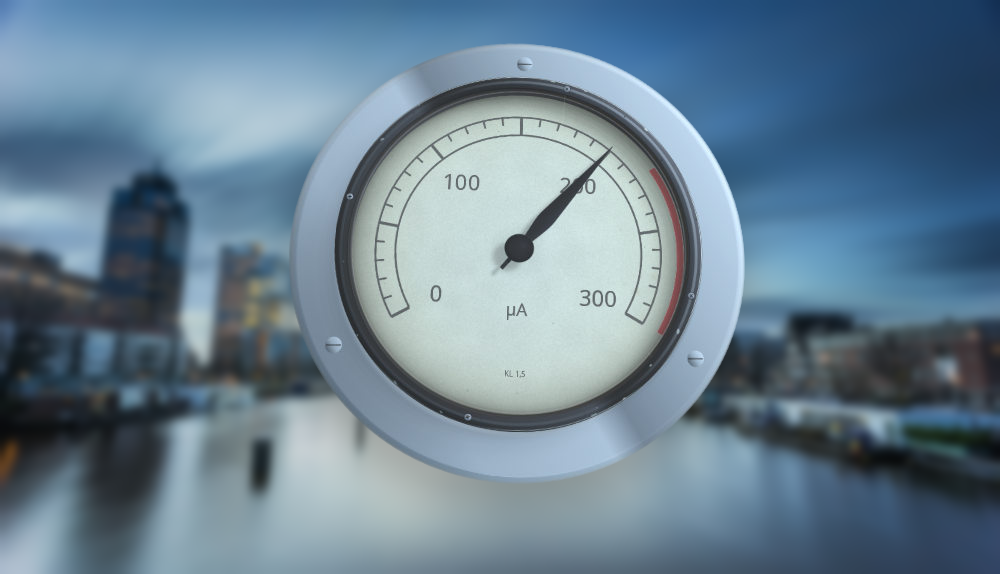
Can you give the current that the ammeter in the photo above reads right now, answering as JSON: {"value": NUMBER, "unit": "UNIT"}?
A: {"value": 200, "unit": "µA"}
